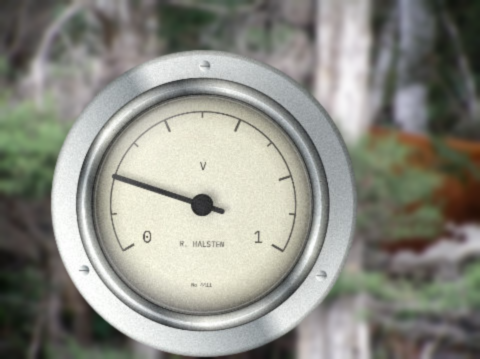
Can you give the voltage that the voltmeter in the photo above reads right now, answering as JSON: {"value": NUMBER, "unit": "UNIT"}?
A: {"value": 0.2, "unit": "V"}
